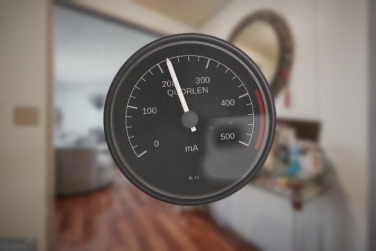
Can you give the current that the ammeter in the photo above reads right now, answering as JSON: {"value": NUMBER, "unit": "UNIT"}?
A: {"value": 220, "unit": "mA"}
